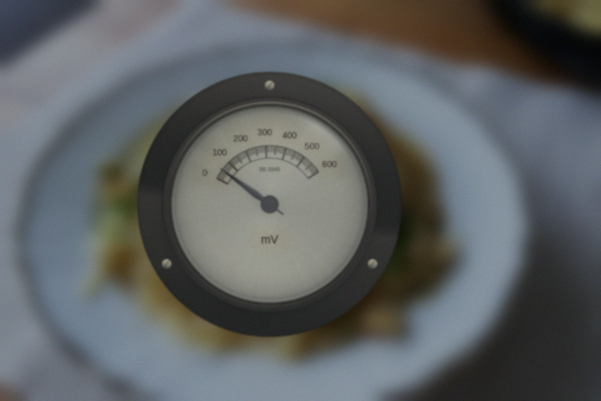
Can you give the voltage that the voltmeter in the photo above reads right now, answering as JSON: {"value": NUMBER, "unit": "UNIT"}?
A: {"value": 50, "unit": "mV"}
